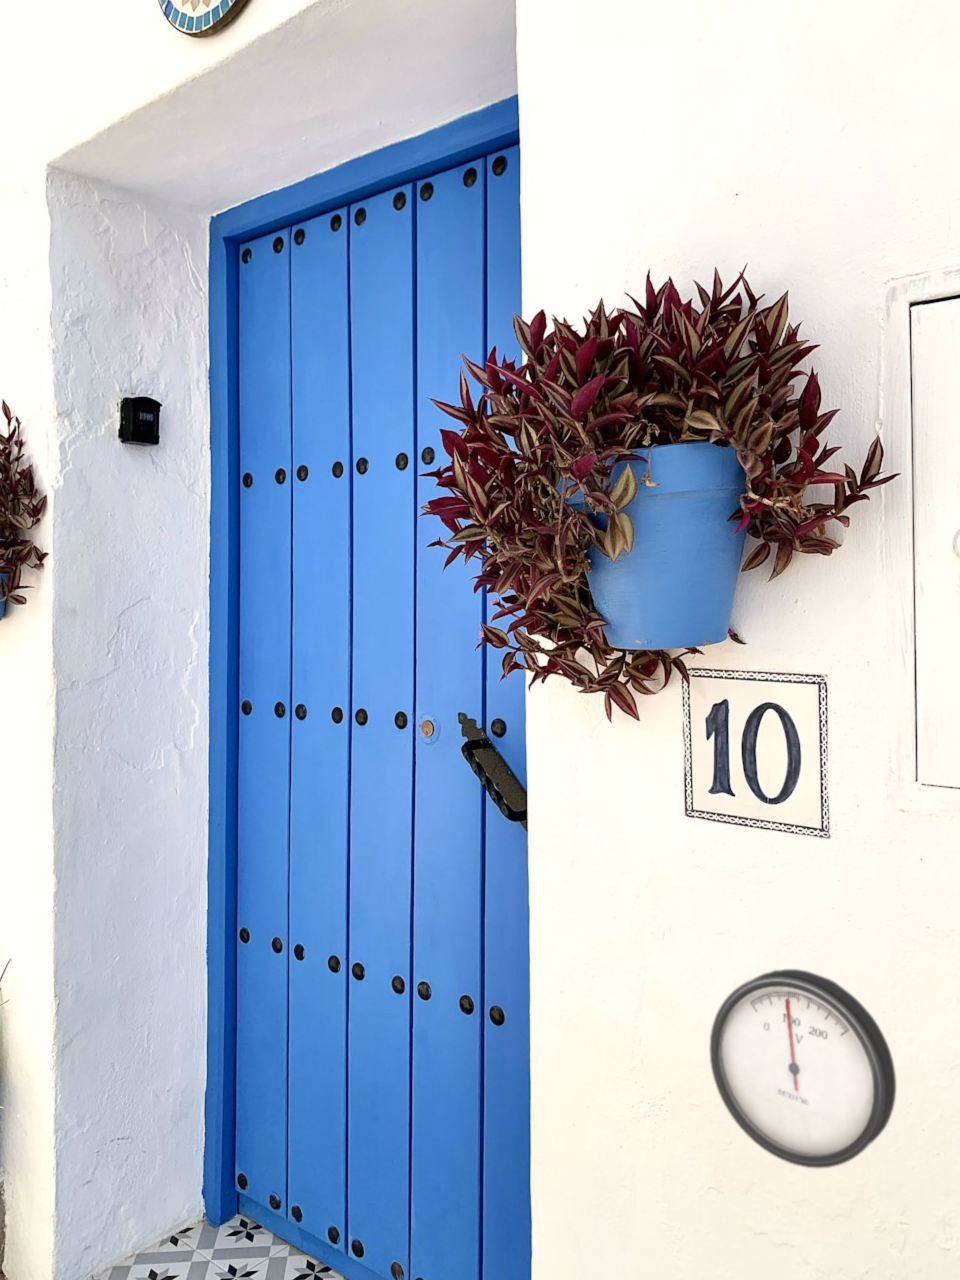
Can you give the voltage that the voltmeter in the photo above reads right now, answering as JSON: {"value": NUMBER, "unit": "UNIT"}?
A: {"value": 100, "unit": "V"}
